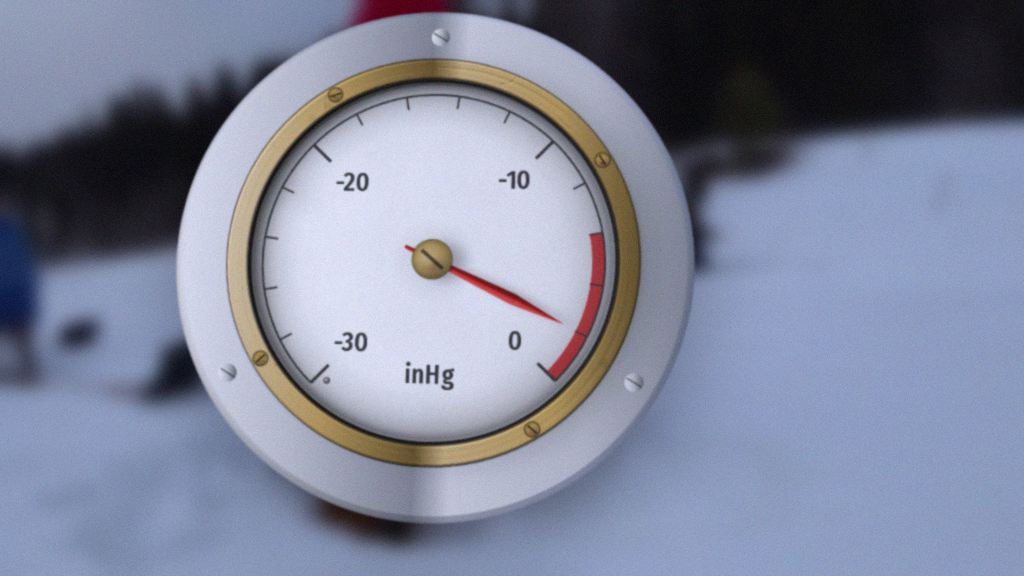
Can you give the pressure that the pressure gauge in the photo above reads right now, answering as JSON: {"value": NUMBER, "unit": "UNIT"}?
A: {"value": -2, "unit": "inHg"}
